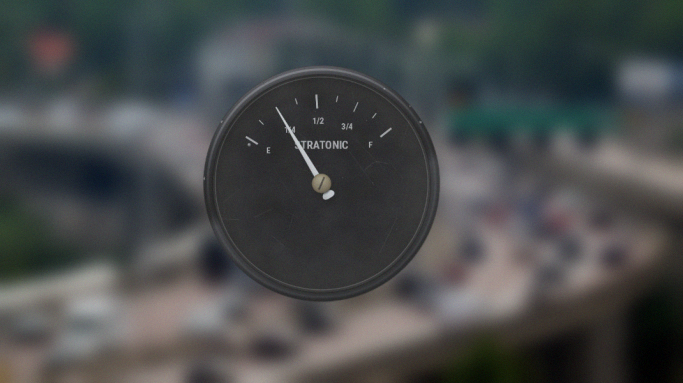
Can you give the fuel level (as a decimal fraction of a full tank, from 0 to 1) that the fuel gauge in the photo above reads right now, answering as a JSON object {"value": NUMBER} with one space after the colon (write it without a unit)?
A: {"value": 0.25}
